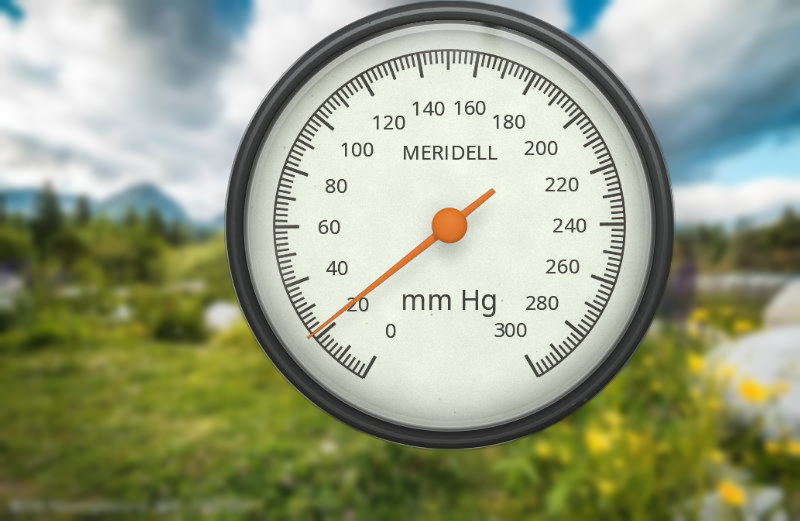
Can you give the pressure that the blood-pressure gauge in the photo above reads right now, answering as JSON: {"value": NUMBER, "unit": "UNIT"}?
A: {"value": 22, "unit": "mmHg"}
